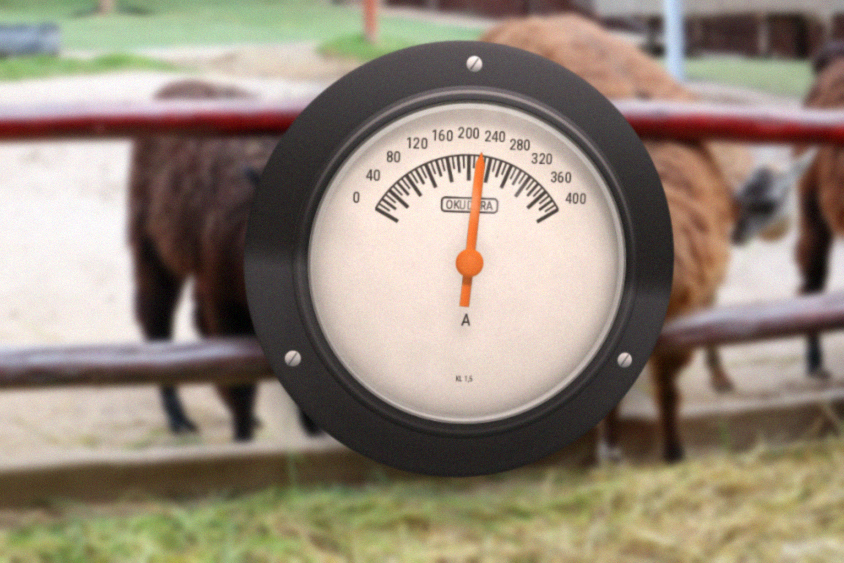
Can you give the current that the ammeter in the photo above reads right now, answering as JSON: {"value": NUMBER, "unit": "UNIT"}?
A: {"value": 220, "unit": "A"}
